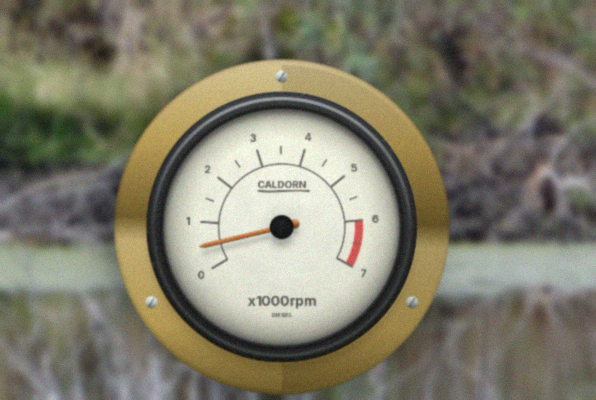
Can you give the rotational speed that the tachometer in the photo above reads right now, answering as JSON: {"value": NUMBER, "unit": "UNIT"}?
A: {"value": 500, "unit": "rpm"}
